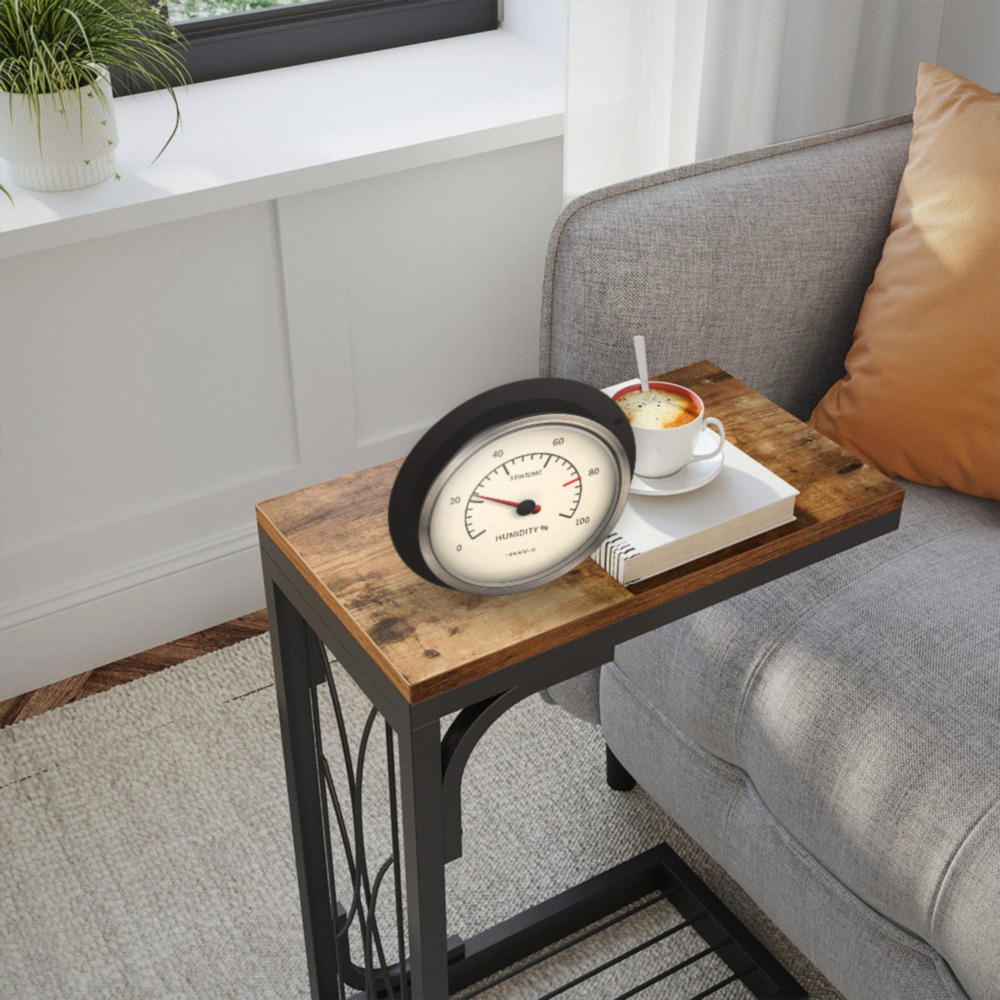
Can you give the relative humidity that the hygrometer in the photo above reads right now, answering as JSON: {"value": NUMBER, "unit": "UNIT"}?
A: {"value": 24, "unit": "%"}
